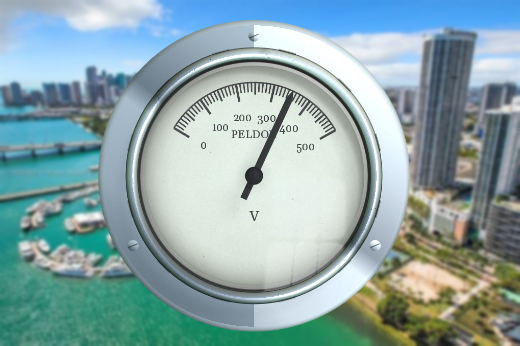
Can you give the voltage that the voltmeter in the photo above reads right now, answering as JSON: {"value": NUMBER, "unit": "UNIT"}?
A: {"value": 350, "unit": "V"}
